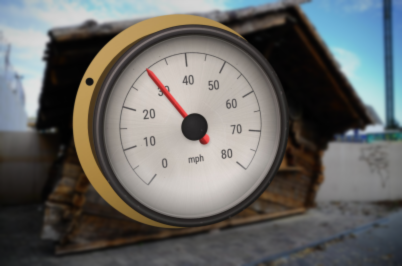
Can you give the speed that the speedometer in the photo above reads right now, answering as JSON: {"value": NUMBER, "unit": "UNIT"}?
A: {"value": 30, "unit": "mph"}
